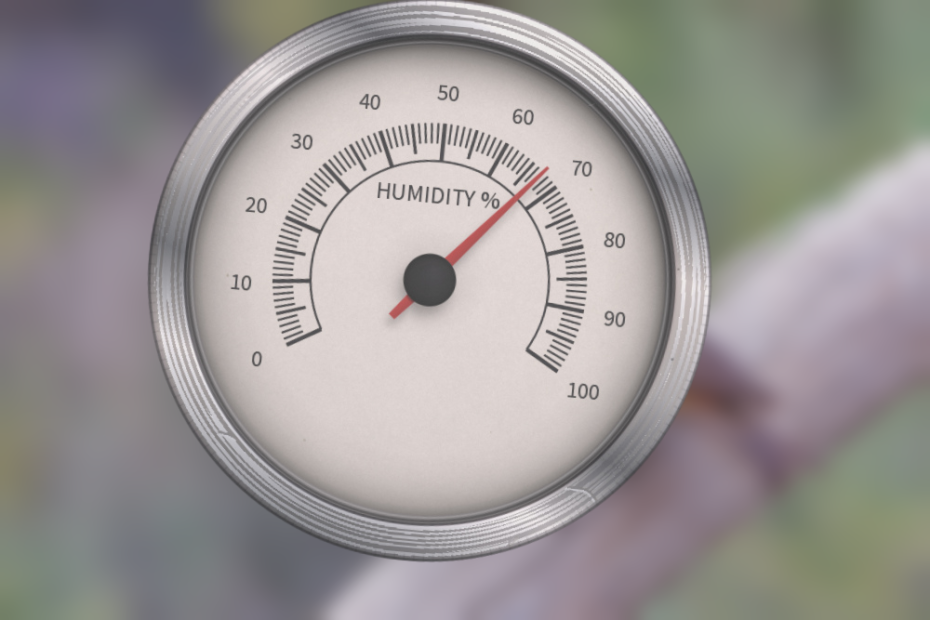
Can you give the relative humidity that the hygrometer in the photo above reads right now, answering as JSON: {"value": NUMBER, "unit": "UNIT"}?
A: {"value": 67, "unit": "%"}
